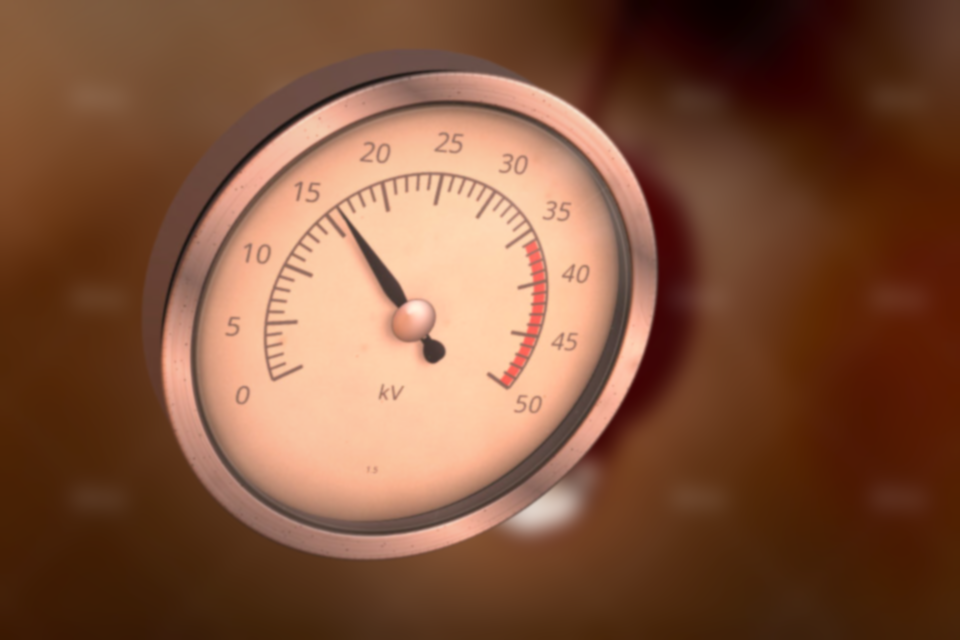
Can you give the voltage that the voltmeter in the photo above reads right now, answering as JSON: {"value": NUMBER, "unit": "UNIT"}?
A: {"value": 16, "unit": "kV"}
